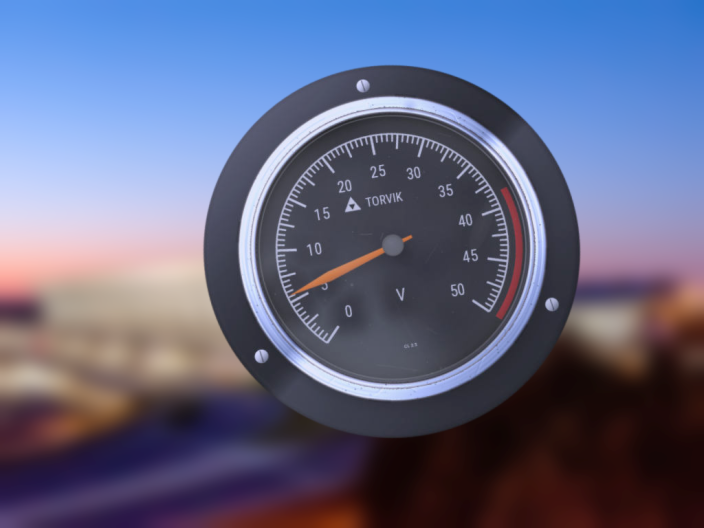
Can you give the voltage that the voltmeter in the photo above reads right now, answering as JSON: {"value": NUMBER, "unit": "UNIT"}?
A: {"value": 5.5, "unit": "V"}
